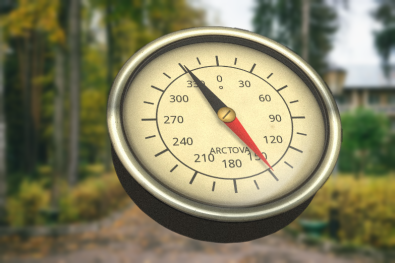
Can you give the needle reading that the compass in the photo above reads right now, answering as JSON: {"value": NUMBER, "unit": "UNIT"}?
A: {"value": 150, "unit": "°"}
